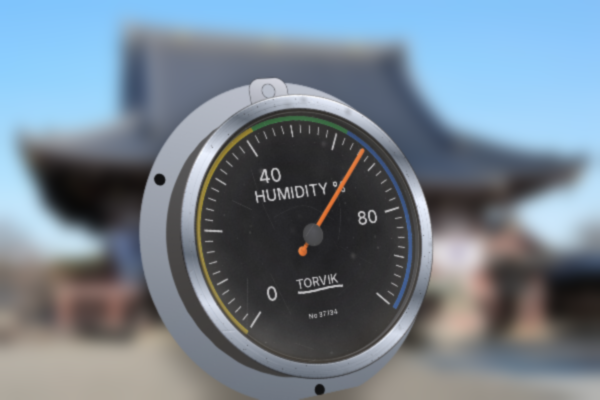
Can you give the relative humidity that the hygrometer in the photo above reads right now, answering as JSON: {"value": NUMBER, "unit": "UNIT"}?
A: {"value": 66, "unit": "%"}
